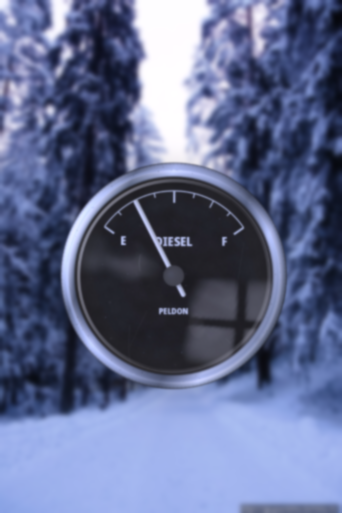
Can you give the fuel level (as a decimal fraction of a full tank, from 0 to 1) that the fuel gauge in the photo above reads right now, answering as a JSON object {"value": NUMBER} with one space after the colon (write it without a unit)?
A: {"value": 0.25}
